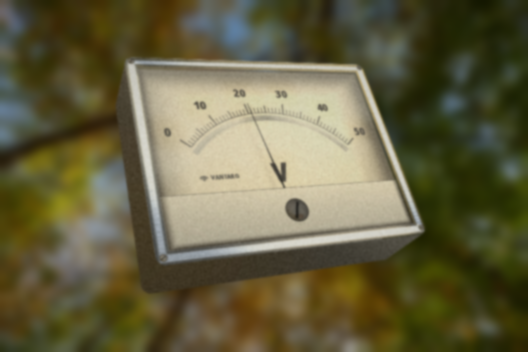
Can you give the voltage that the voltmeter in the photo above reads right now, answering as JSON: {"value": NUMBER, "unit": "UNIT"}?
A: {"value": 20, "unit": "V"}
